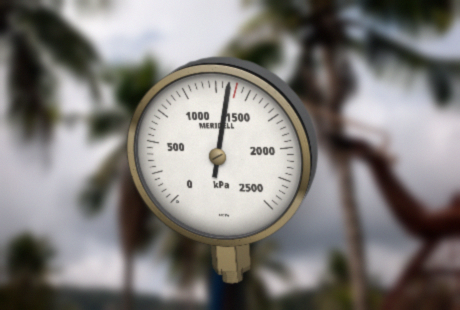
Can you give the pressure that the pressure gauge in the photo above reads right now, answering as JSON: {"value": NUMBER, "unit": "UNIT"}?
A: {"value": 1350, "unit": "kPa"}
